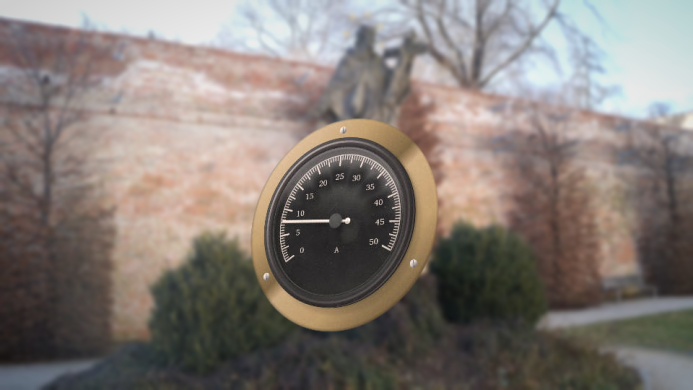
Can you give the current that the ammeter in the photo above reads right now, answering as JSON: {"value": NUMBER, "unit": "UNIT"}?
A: {"value": 7.5, "unit": "A"}
